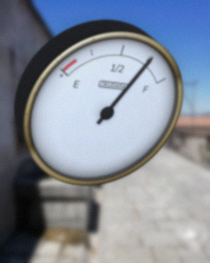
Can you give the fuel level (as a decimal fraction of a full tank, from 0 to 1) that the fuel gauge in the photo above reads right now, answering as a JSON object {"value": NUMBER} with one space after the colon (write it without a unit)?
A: {"value": 0.75}
